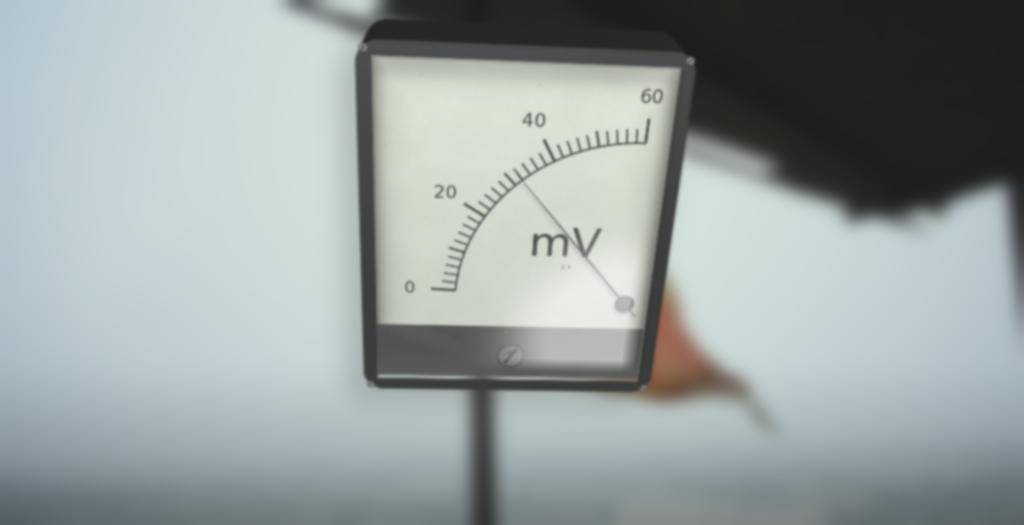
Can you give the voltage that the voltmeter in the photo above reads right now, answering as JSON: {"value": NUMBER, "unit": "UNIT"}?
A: {"value": 32, "unit": "mV"}
